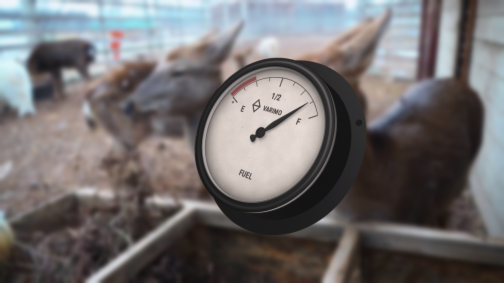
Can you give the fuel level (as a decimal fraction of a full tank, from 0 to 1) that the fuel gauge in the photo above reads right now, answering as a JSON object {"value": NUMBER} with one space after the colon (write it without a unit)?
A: {"value": 0.875}
